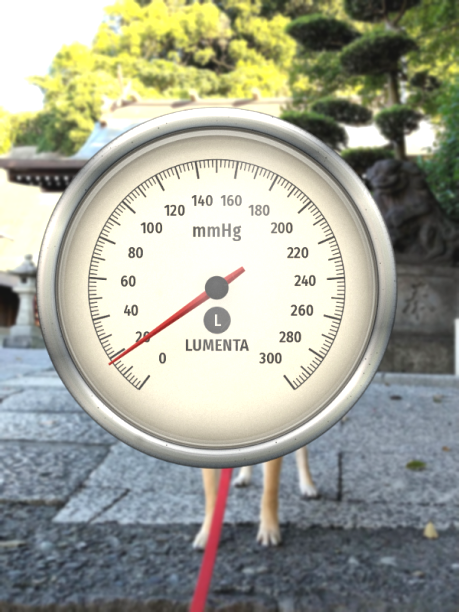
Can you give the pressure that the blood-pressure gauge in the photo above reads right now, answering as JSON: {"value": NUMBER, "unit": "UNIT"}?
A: {"value": 18, "unit": "mmHg"}
